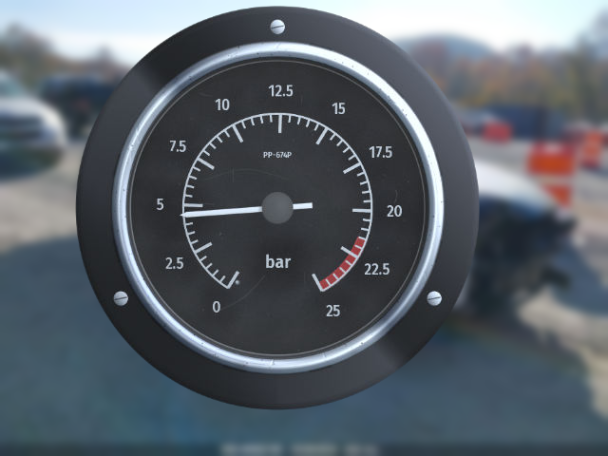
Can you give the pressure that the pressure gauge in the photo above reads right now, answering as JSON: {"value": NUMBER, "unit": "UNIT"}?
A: {"value": 4.5, "unit": "bar"}
